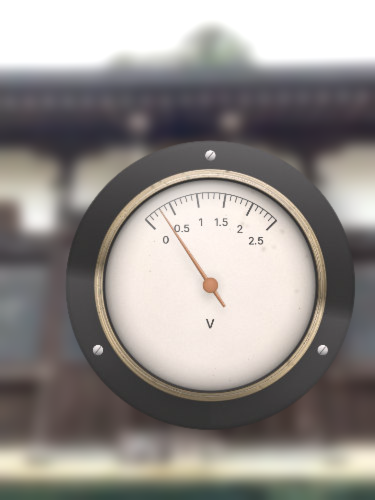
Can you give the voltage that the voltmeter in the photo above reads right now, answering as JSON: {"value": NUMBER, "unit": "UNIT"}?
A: {"value": 0.3, "unit": "V"}
